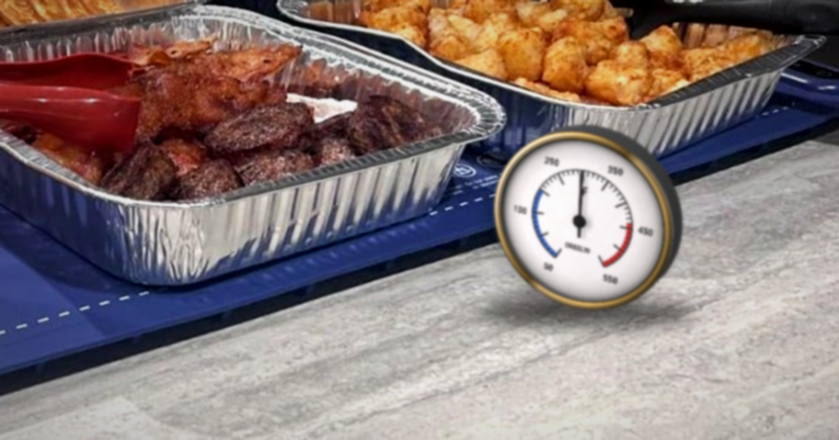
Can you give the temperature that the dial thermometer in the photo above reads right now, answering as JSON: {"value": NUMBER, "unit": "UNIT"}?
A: {"value": 300, "unit": "°F"}
